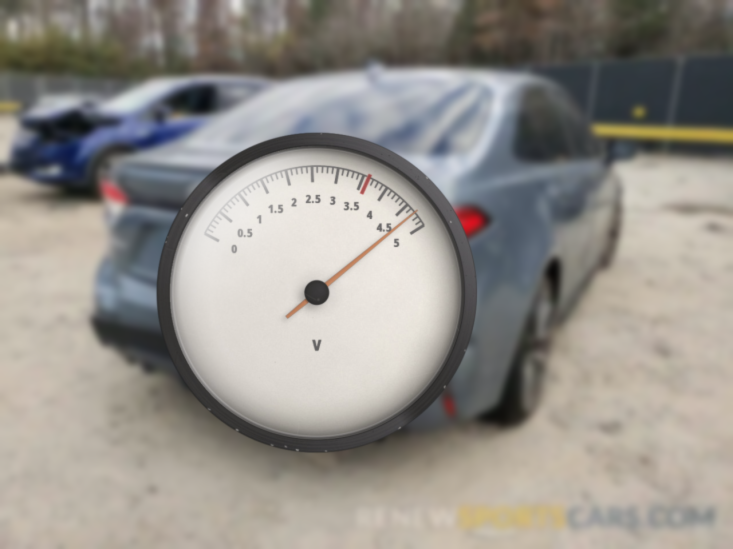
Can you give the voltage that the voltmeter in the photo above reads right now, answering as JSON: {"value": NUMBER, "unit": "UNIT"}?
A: {"value": 4.7, "unit": "V"}
